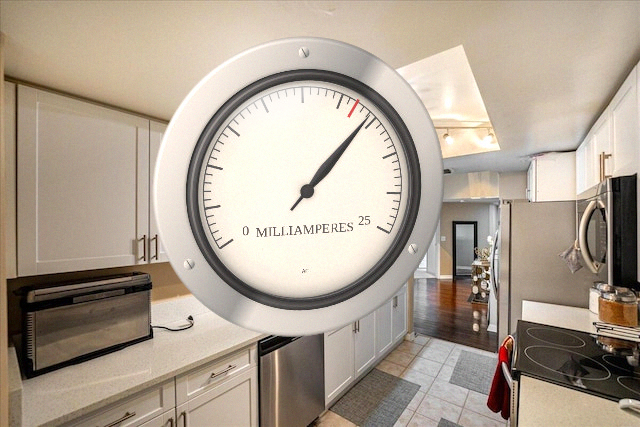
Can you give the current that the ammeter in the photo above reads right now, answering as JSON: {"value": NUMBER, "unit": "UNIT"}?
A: {"value": 17, "unit": "mA"}
